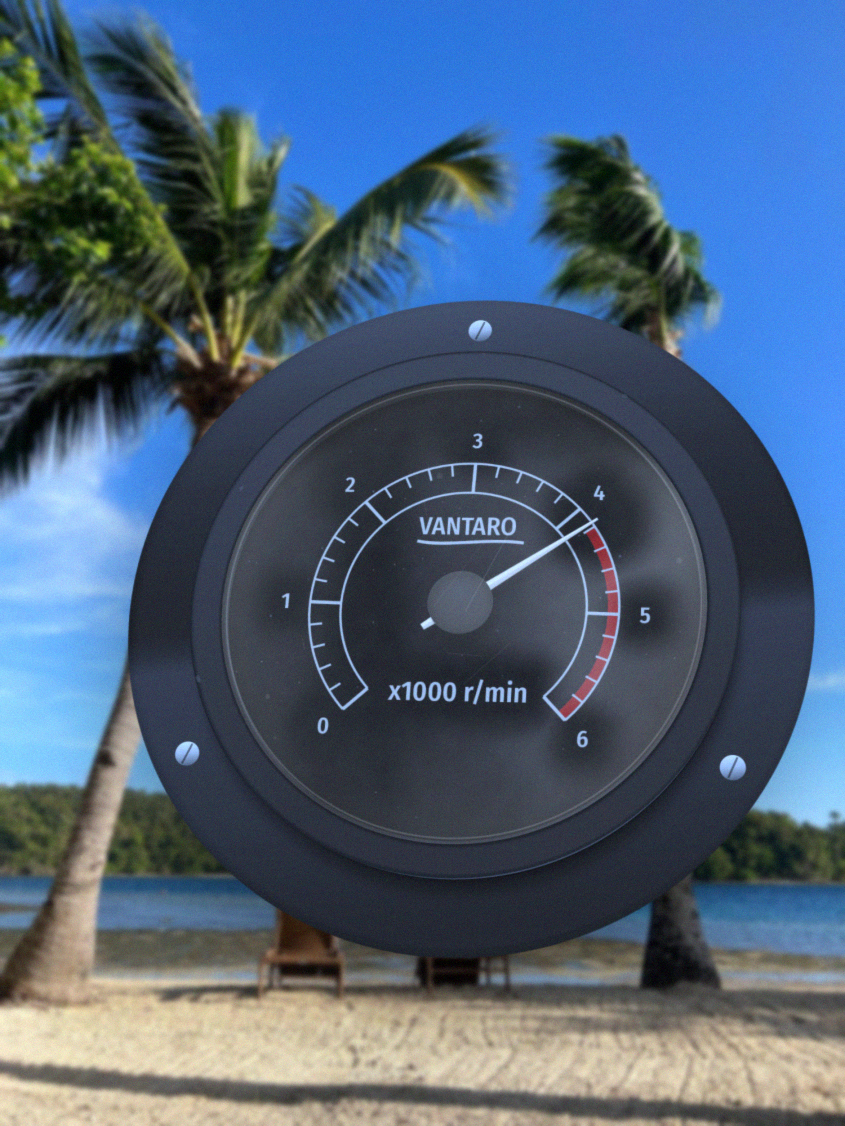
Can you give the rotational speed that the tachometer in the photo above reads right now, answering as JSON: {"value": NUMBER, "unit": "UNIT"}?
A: {"value": 4200, "unit": "rpm"}
